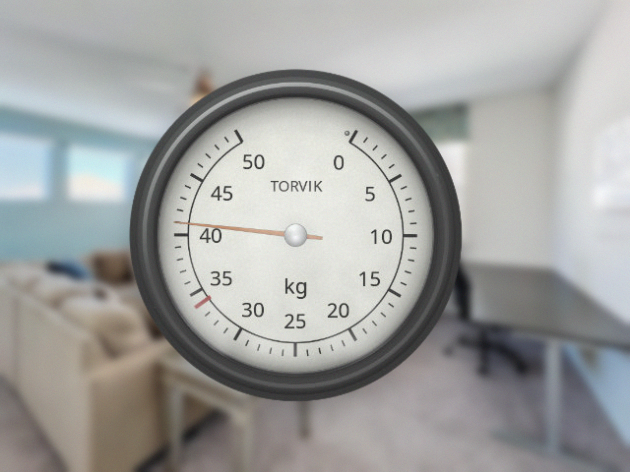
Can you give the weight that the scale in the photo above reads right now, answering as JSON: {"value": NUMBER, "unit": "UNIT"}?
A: {"value": 41, "unit": "kg"}
